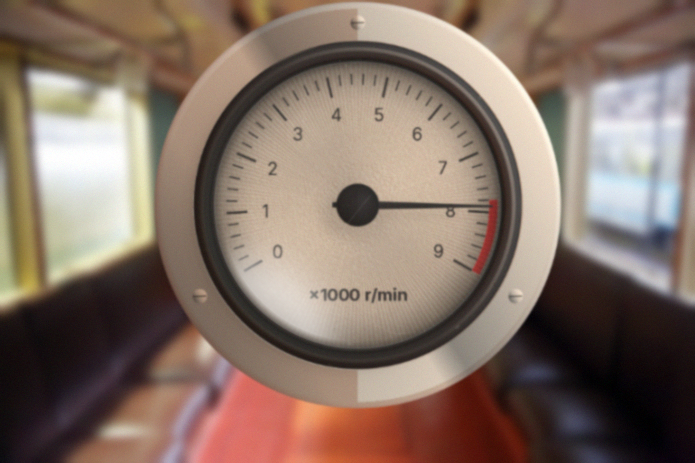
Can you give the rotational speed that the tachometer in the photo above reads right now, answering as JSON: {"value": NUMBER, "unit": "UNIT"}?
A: {"value": 7900, "unit": "rpm"}
